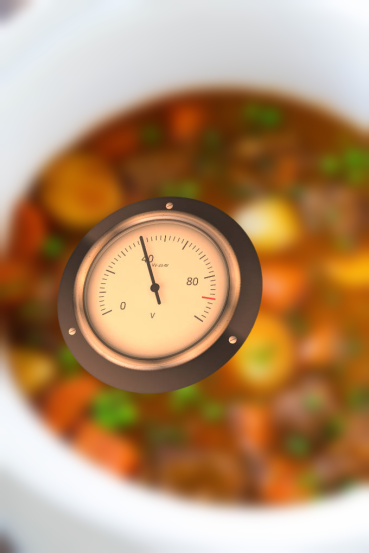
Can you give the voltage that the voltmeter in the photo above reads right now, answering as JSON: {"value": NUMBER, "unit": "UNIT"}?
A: {"value": 40, "unit": "V"}
